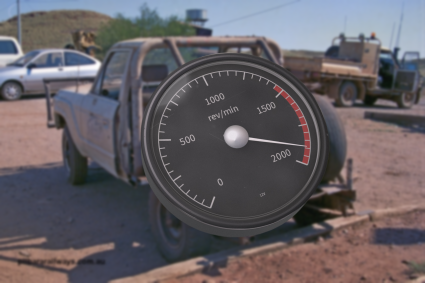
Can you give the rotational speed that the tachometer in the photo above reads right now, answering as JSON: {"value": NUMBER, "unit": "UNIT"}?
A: {"value": 1900, "unit": "rpm"}
